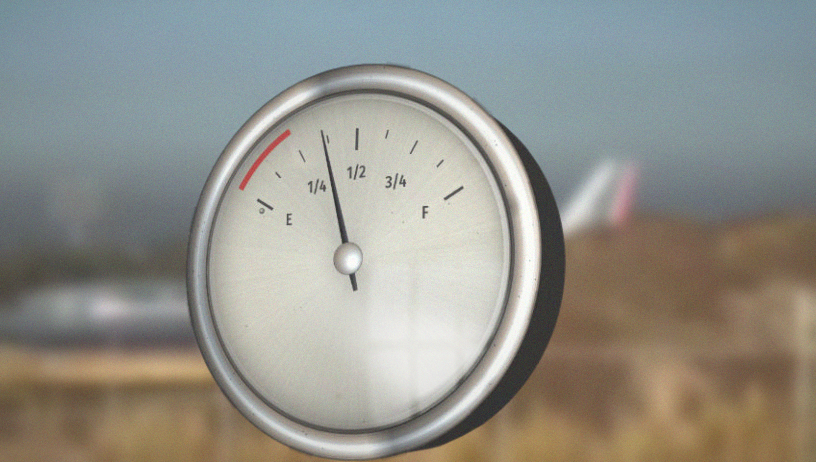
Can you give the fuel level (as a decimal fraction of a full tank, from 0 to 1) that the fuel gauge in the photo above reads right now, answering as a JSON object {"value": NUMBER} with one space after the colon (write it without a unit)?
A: {"value": 0.375}
